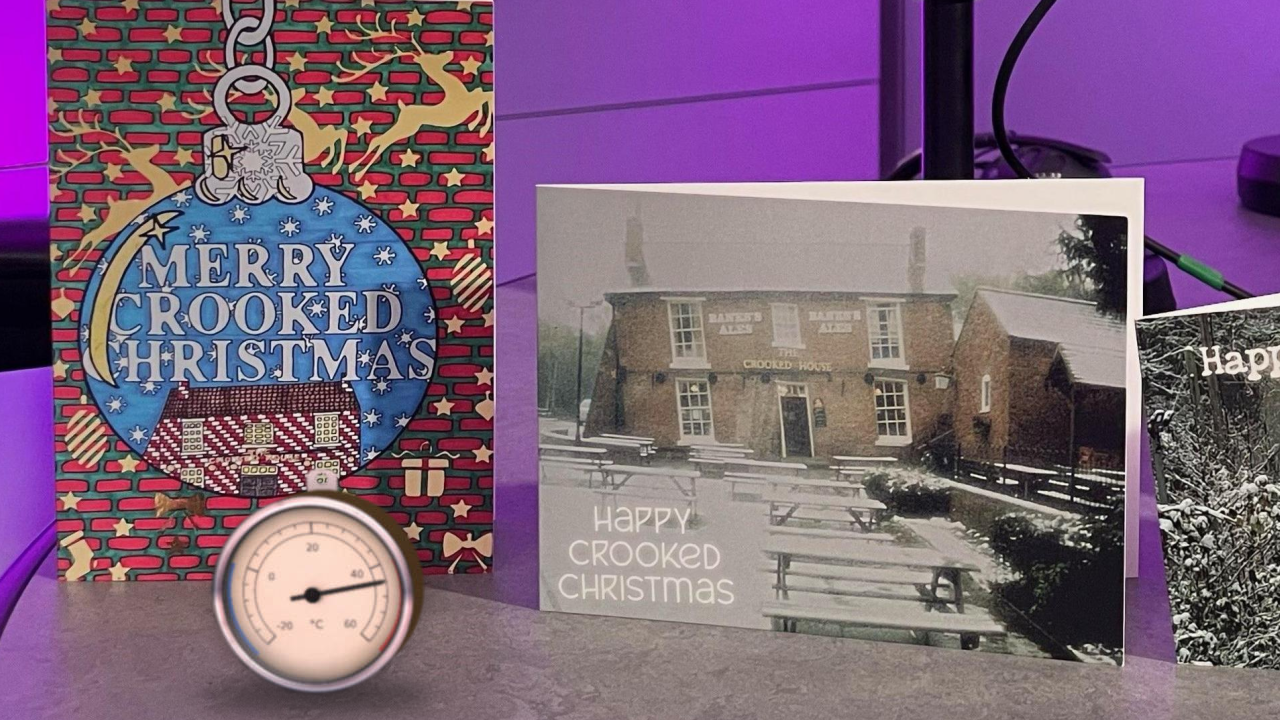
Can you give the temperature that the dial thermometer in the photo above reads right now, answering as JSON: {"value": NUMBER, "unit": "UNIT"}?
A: {"value": 44, "unit": "°C"}
